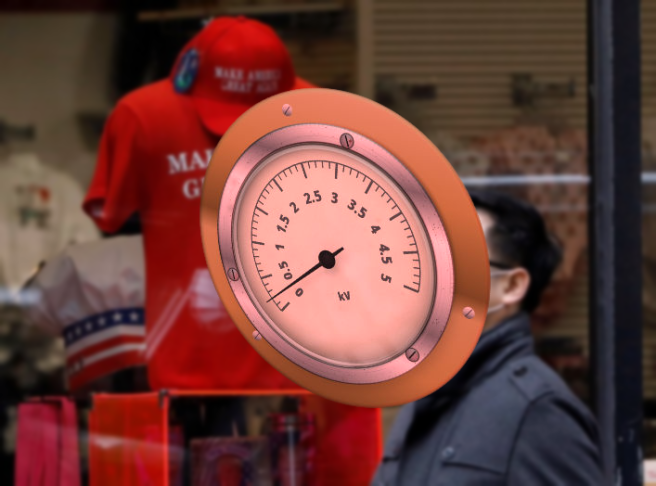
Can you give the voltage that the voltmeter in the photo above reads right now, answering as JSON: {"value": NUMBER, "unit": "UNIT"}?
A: {"value": 0.2, "unit": "kV"}
